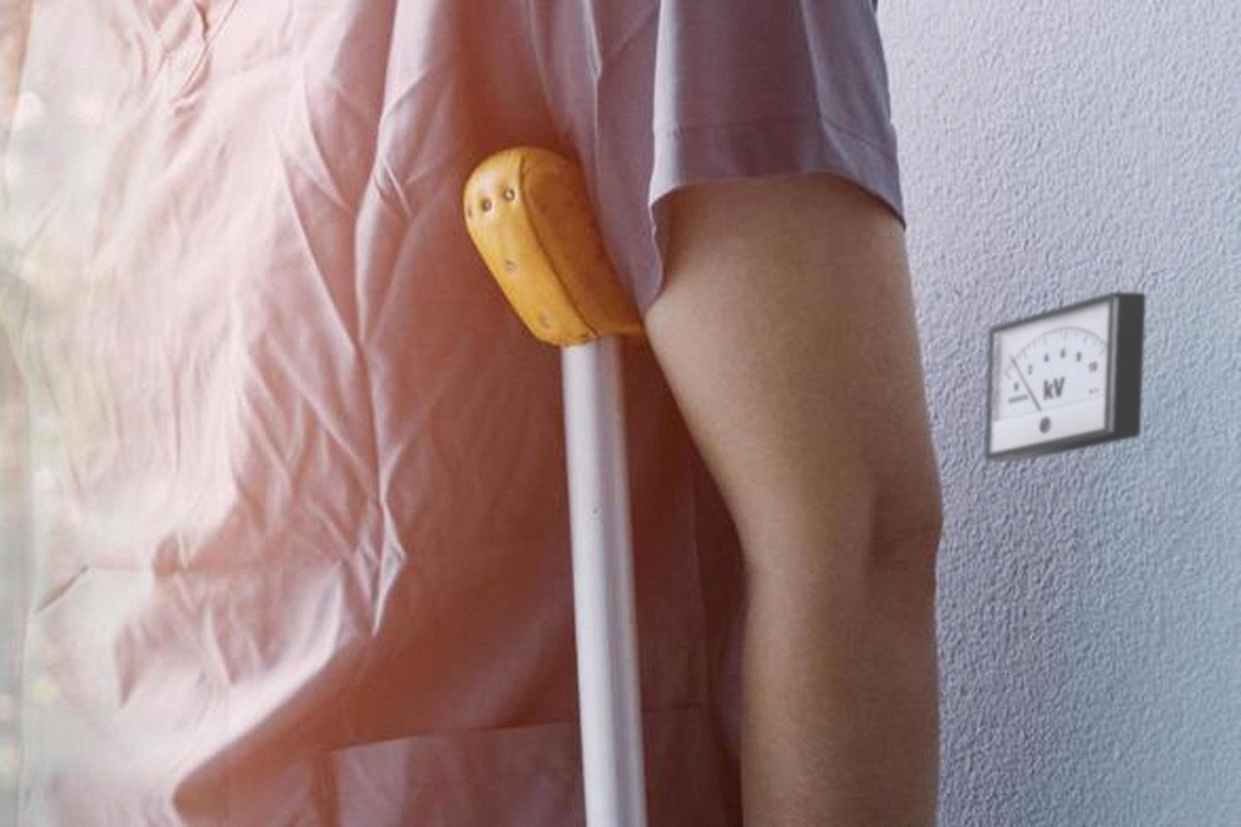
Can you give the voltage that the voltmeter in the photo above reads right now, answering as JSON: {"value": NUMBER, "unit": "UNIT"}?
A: {"value": 1, "unit": "kV"}
